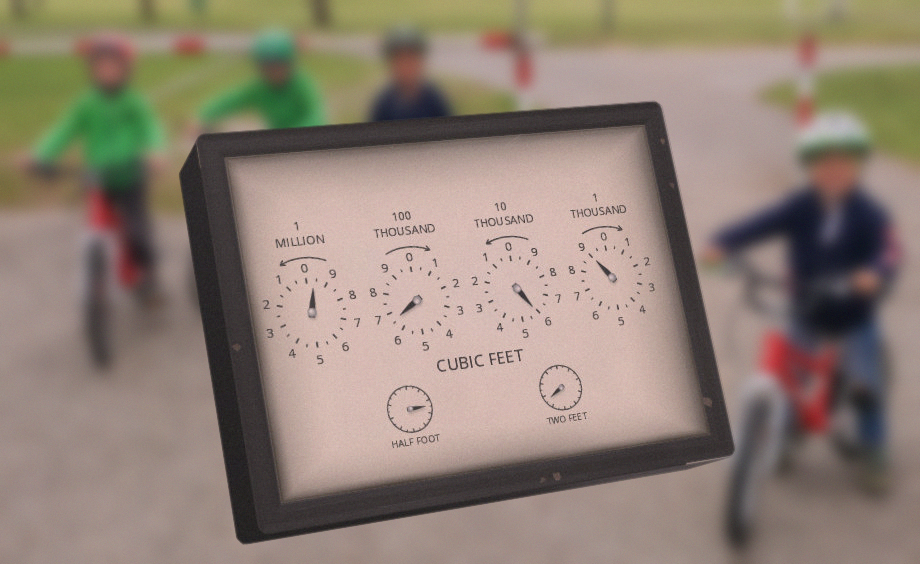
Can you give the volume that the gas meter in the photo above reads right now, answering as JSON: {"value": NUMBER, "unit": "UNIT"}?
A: {"value": 965900, "unit": "ft³"}
